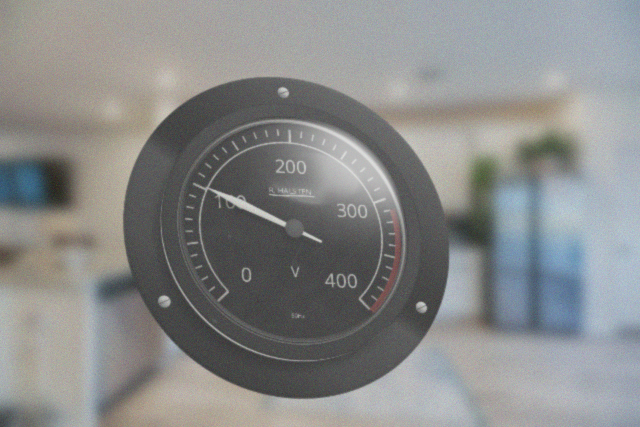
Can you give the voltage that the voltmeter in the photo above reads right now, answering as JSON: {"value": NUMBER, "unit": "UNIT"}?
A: {"value": 100, "unit": "V"}
